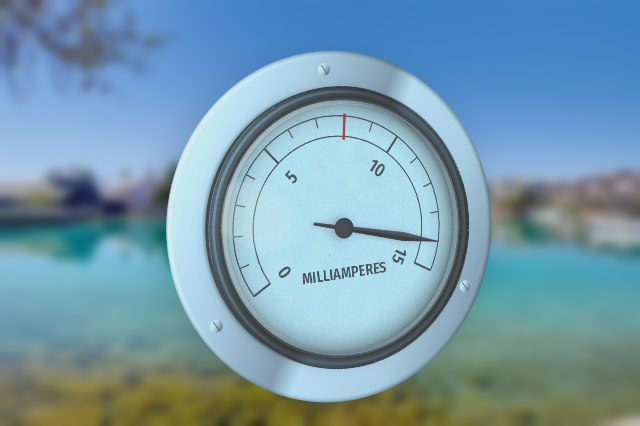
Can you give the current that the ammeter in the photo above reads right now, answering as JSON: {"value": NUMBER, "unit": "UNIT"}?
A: {"value": 14, "unit": "mA"}
